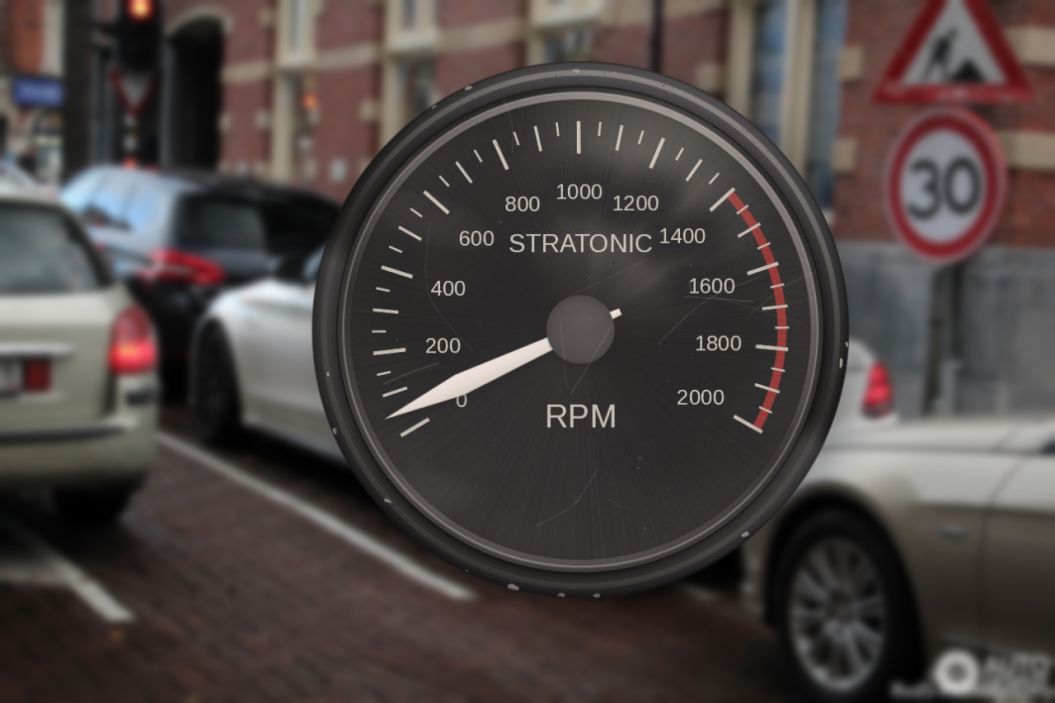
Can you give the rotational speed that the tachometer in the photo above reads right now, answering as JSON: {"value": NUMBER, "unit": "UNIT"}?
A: {"value": 50, "unit": "rpm"}
